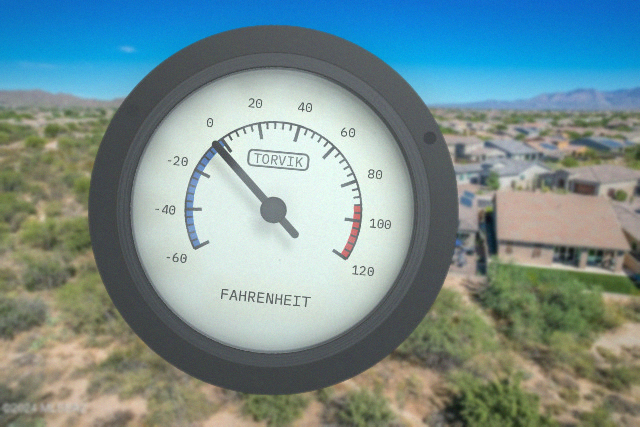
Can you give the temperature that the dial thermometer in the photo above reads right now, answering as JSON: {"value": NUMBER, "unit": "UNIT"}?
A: {"value": -4, "unit": "°F"}
